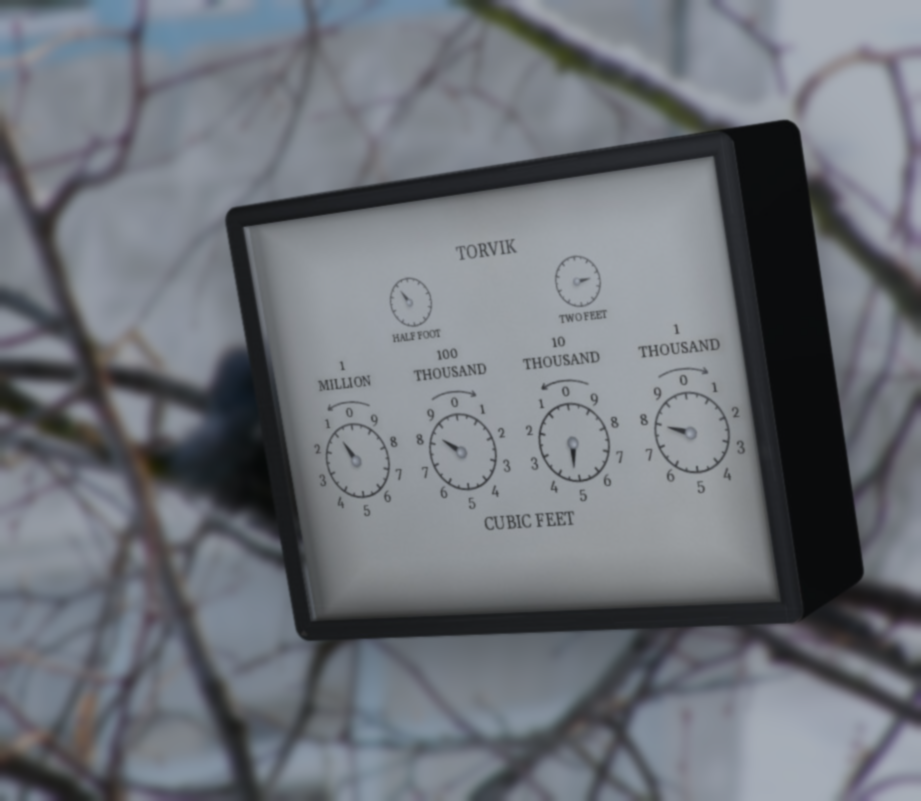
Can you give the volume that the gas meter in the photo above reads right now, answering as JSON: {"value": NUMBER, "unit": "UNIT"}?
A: {"value": 84800, "unit": "ft³"}
